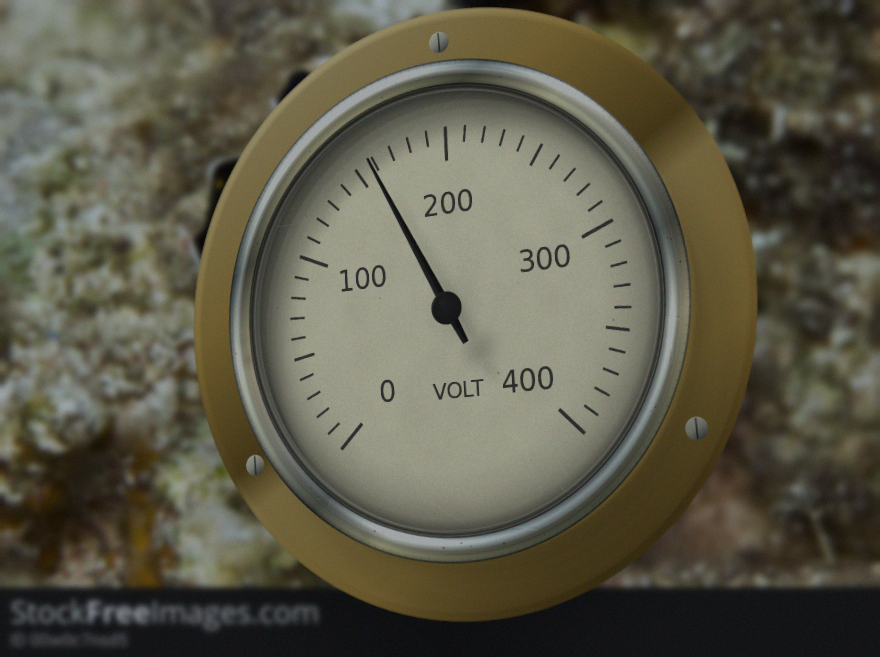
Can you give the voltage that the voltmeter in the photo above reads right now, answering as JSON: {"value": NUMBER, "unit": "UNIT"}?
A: {"value": 160, "unit": "V"}
